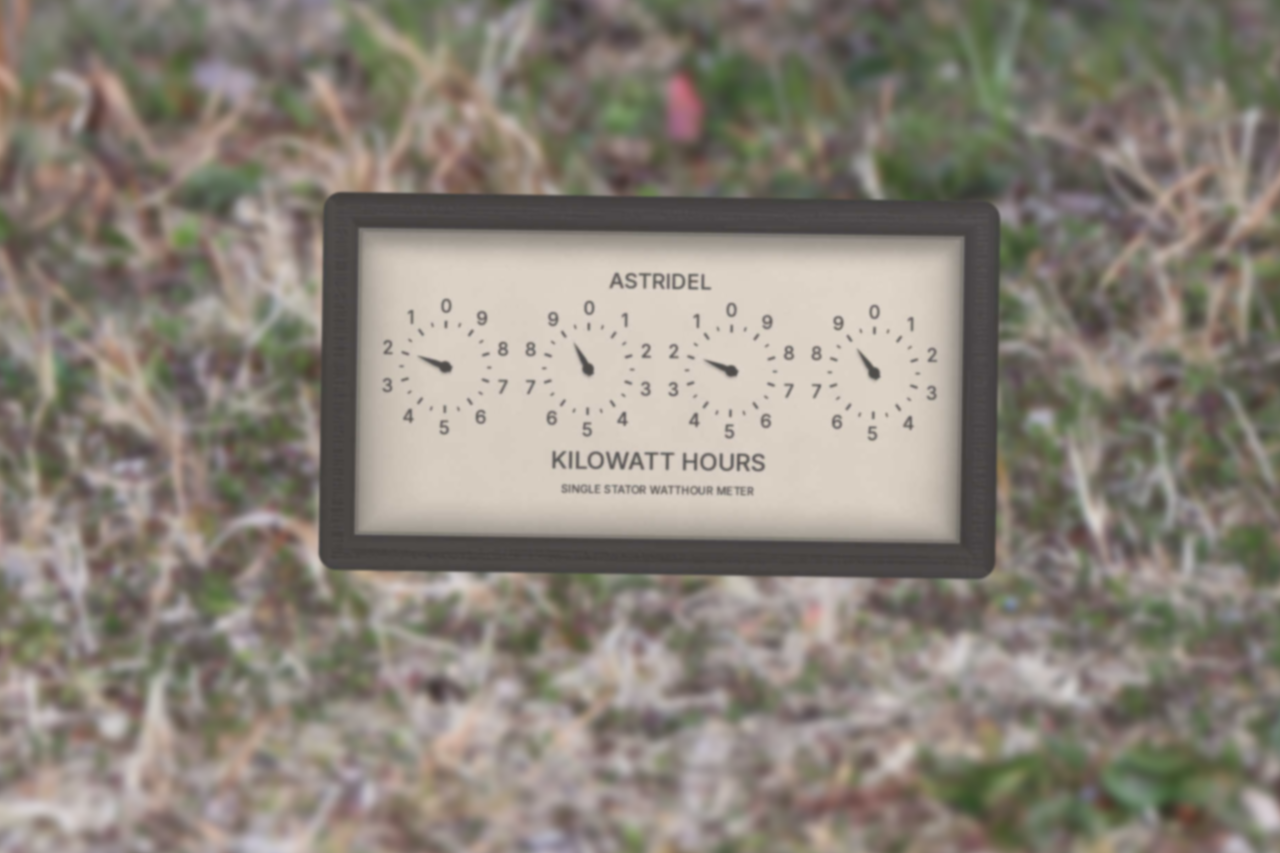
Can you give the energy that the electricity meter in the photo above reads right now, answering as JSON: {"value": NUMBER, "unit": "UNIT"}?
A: {"value": 1919, "unit": "kWh"}
